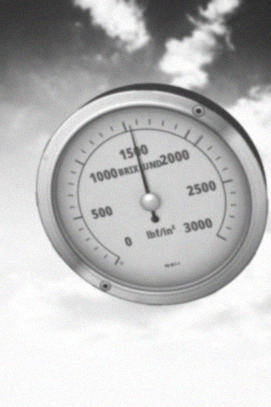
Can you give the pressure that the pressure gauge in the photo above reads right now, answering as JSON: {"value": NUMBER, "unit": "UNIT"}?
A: {"value": 1550, "unit": "psi"}
